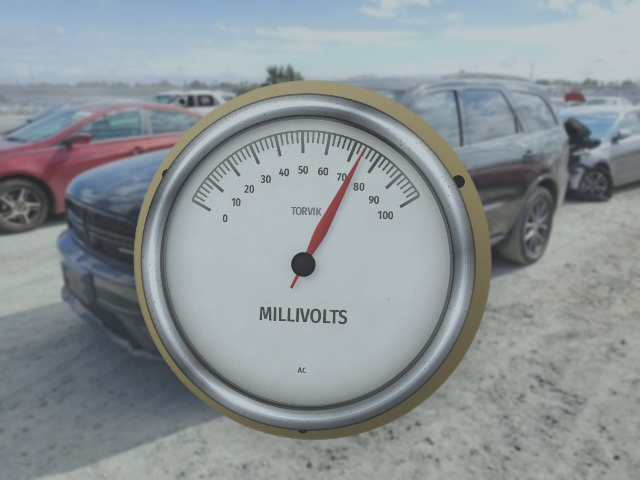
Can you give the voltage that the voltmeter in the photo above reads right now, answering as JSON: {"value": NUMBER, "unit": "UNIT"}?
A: {"value": 74, "unit": "mV"}
